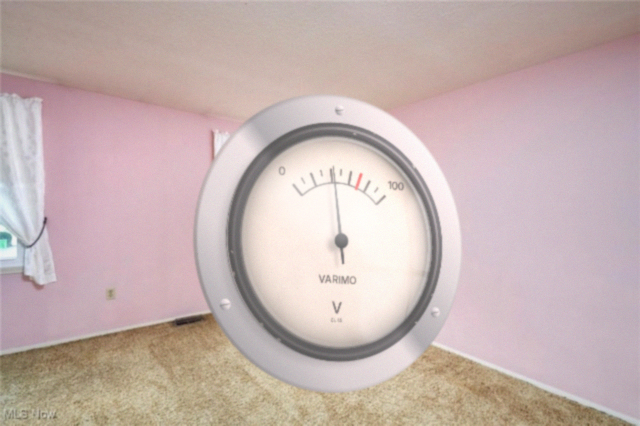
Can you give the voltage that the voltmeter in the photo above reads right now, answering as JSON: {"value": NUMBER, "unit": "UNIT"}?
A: {"value": 40, "unit": "V"}
